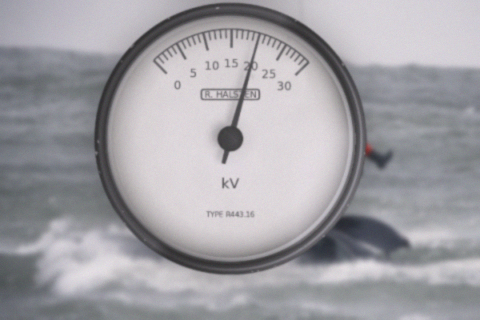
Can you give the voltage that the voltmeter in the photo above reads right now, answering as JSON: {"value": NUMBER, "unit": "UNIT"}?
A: {"value": 20, "unit": "kV"}
